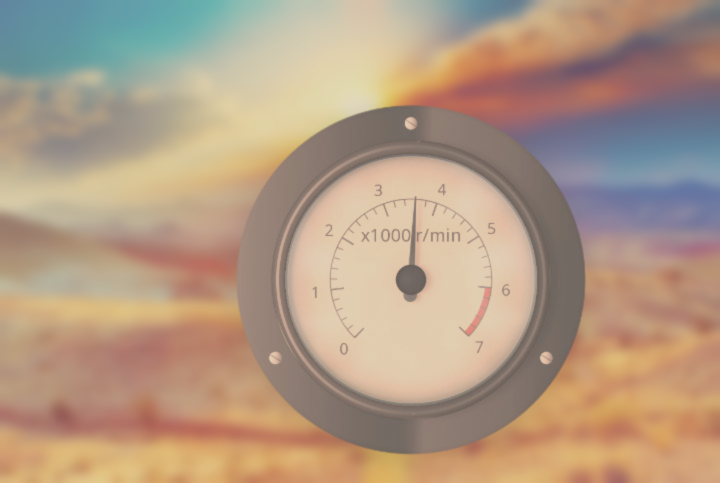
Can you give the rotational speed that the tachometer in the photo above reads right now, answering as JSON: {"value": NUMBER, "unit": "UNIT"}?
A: {"value": 3600, "unit": "rpm"}
